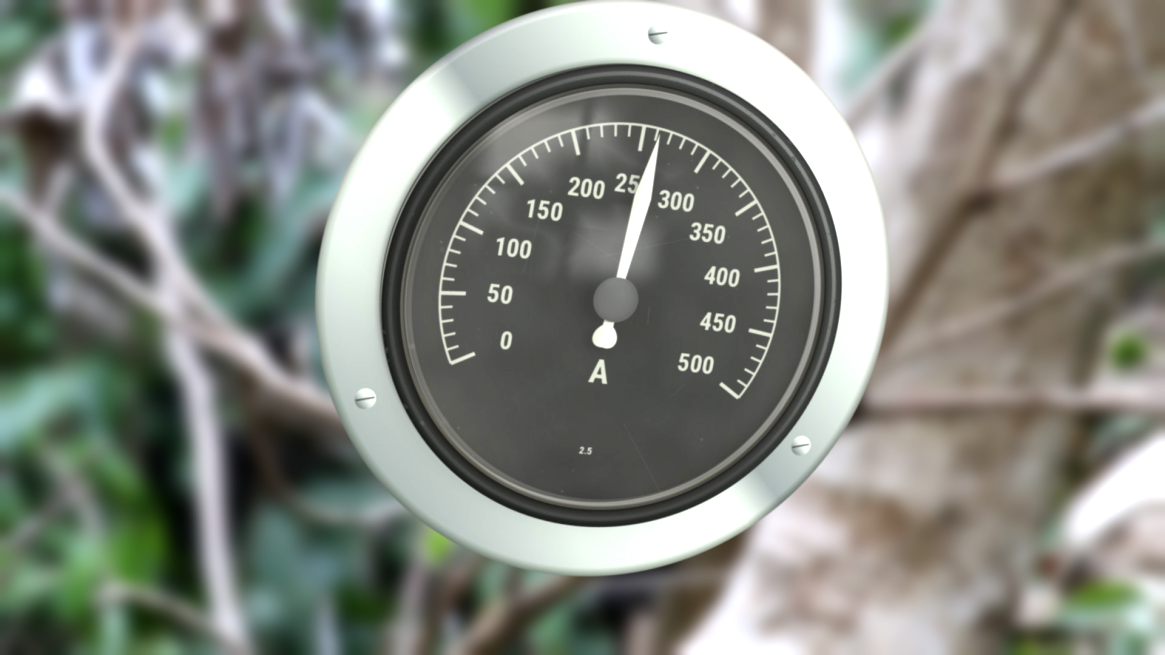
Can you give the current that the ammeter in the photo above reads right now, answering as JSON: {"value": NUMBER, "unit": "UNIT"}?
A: {"value": 260, "unit": "A"}
